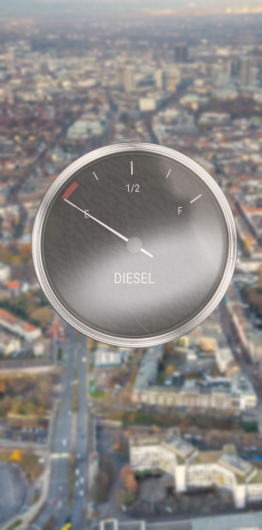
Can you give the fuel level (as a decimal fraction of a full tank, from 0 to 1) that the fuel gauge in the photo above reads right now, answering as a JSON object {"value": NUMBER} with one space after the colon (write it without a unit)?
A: {"value": 0}
